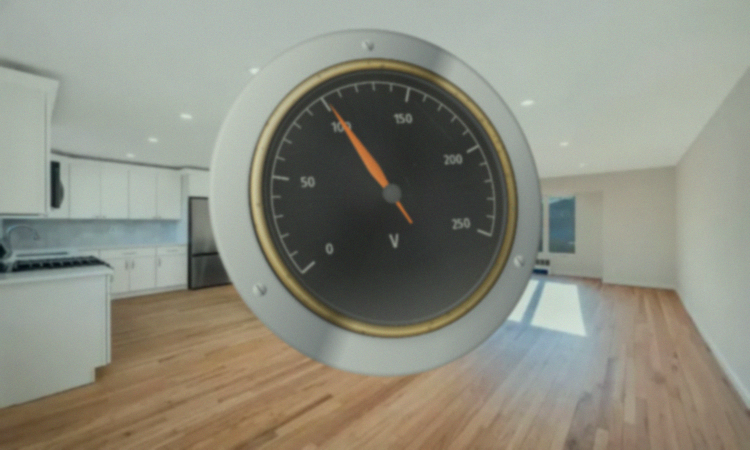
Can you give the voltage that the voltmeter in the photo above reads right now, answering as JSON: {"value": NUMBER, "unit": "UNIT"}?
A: {"value": 100, "unit": "V"}
